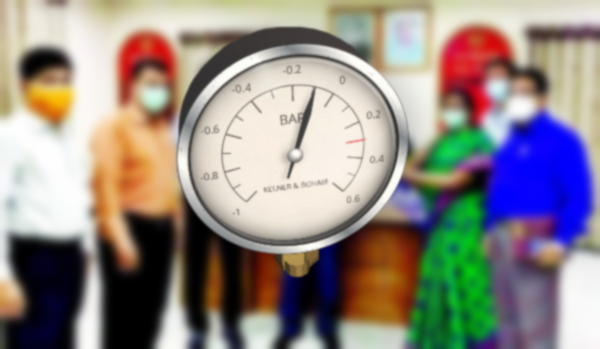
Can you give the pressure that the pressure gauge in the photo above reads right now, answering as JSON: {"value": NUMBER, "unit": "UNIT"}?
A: {"value": -0.1, "unit": "bar"}
